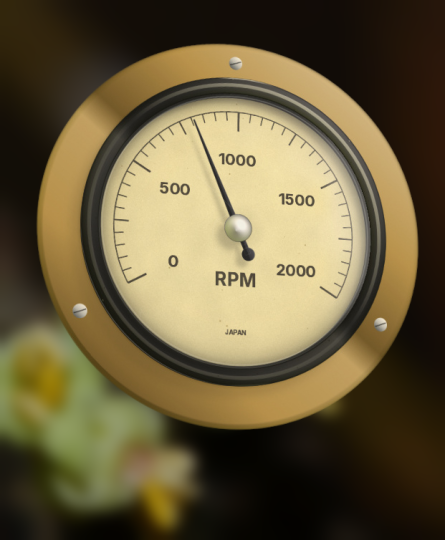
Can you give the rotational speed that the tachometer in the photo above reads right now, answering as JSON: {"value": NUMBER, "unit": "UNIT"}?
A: {"value": 800, "unit": "rpm"}
